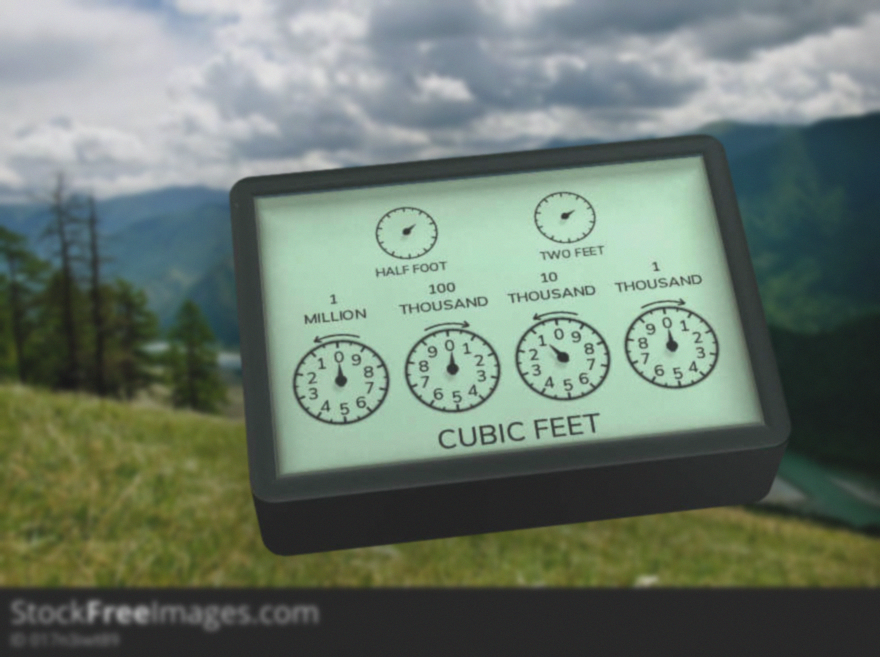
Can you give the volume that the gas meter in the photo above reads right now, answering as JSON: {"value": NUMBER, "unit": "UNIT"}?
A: {"value": 1000, "unit": "ft³"}
